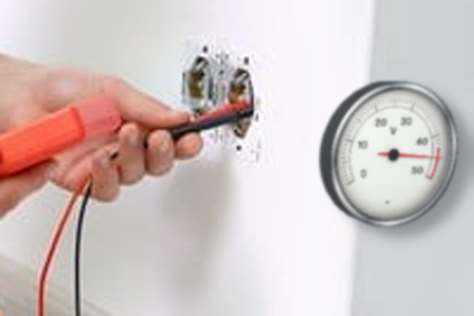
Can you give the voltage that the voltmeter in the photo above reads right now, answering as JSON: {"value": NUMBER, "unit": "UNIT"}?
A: {"value": 45, "unit": "V"}
